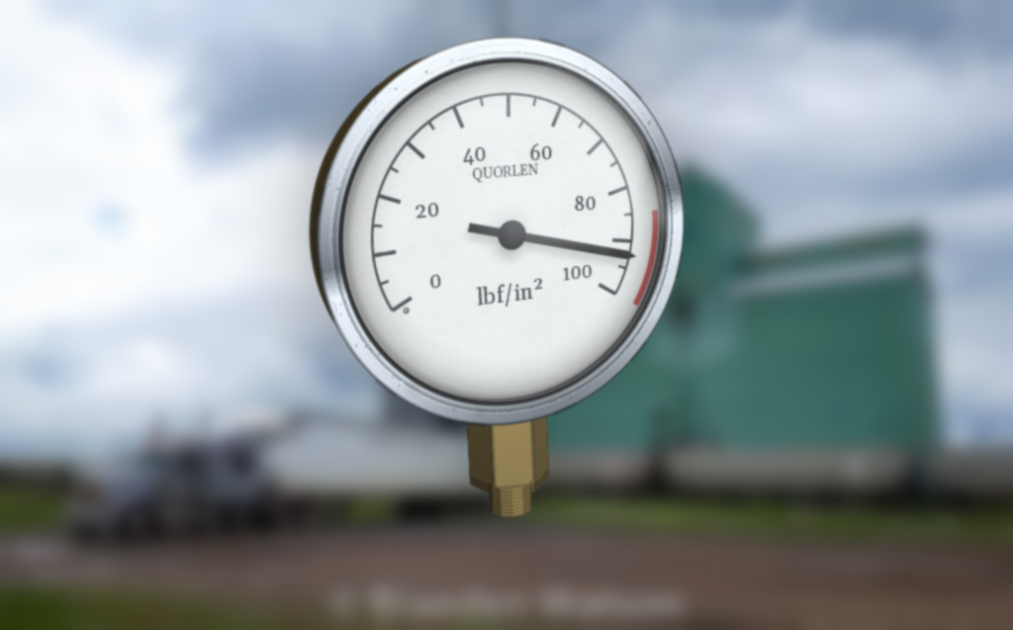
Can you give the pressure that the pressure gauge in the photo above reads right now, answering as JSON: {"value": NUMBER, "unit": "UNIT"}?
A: {"value": 92.5, "unit": "psi"}
